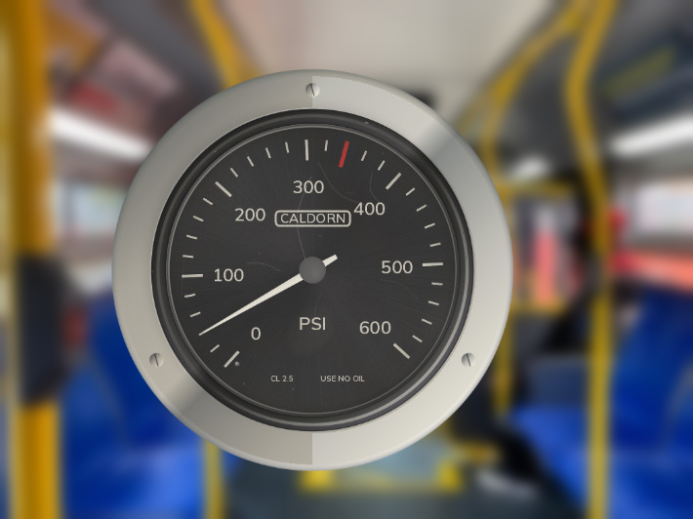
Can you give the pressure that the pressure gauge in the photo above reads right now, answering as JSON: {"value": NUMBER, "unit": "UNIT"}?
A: {"value": 40, "unit": "psi"}
